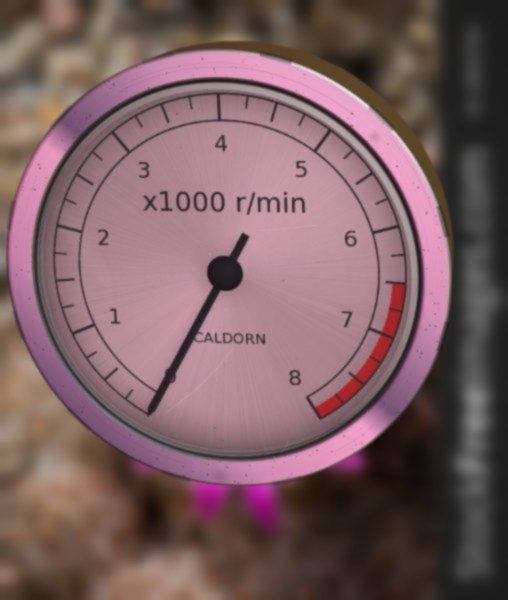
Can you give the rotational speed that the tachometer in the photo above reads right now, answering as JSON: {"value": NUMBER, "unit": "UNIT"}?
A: {"value": 0, "unit": "rpm"}
